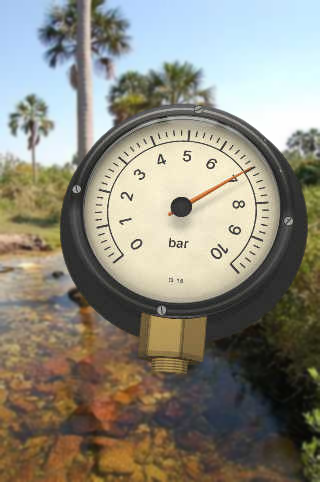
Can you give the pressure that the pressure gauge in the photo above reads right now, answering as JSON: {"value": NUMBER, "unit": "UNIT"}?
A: {"value": 7, "unit": "bar"}
